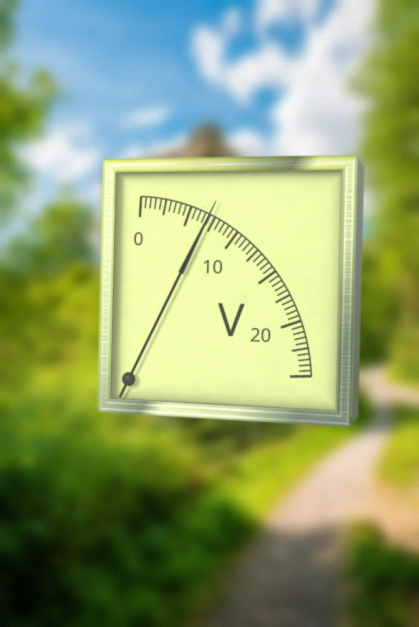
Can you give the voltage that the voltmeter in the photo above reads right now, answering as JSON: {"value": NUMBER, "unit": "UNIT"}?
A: {"value": 7, "unit": "V"}
